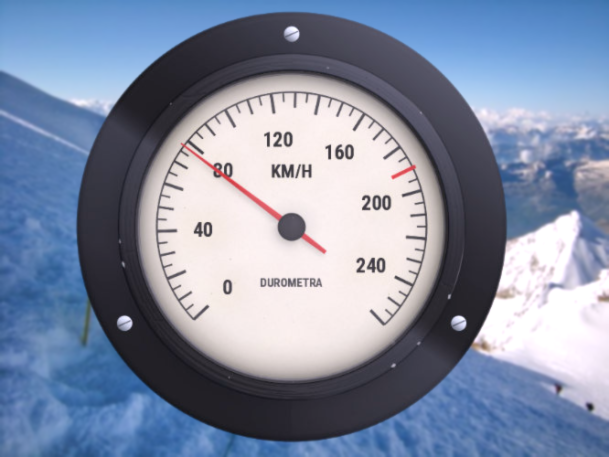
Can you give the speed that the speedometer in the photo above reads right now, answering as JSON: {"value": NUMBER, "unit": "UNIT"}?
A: {"value": 77.5, "unit": "km/h"}
